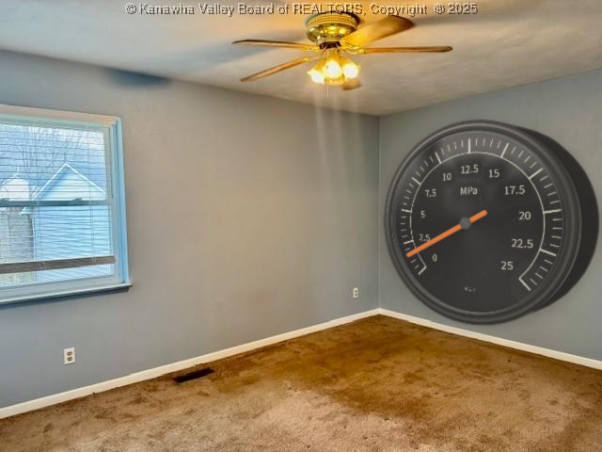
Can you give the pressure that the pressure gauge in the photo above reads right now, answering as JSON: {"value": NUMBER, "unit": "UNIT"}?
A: {"value": 1.5, "unit": "MPa"}
